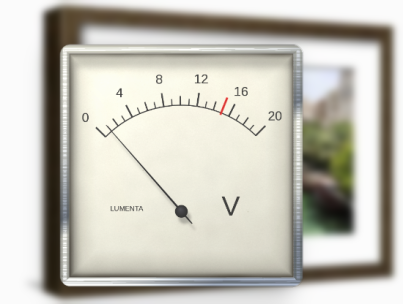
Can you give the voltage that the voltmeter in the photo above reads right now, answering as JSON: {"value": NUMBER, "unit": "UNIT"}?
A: {"value": 1, "unit": "V"}
